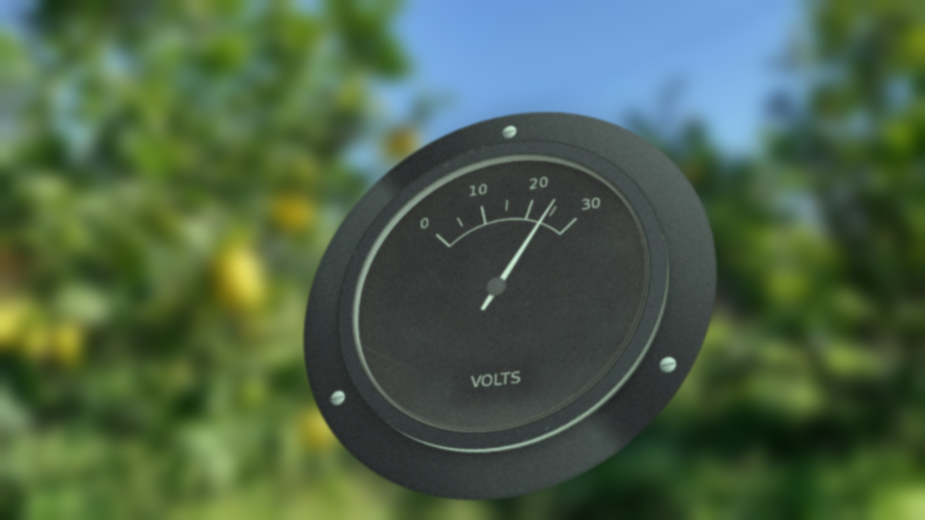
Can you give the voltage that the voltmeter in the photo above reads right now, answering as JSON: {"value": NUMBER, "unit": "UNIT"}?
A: {"value": 25, "unit": "V"}
